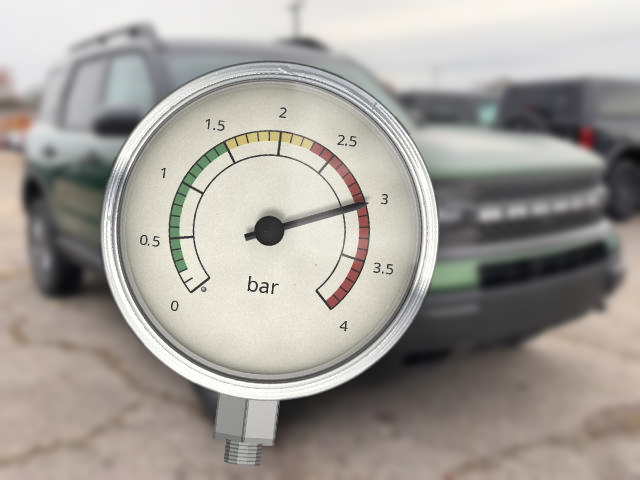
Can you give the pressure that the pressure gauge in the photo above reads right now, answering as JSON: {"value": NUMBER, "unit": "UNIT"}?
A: {"value": 3, "unit": "bar"}
